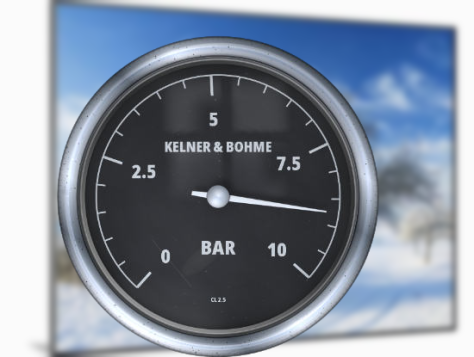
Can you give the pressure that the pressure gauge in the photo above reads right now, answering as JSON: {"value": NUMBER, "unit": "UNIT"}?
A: {"value": 8.75, "unit": "bar"}
